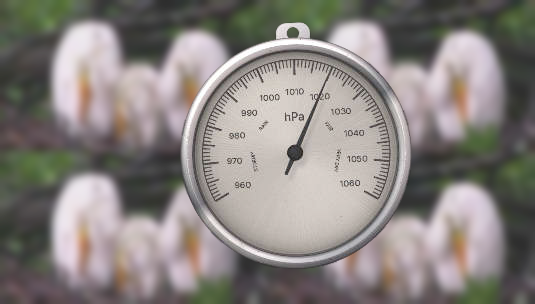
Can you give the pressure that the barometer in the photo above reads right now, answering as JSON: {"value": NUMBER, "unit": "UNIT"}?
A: {"value": 1020, "unit": "hPa"}
